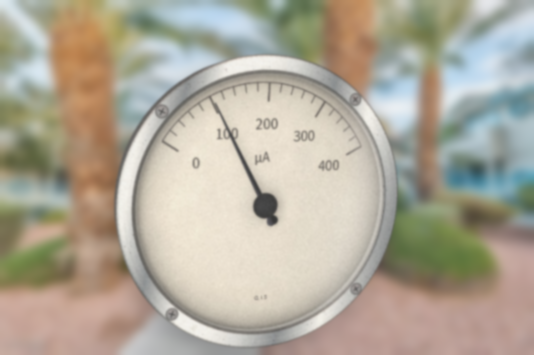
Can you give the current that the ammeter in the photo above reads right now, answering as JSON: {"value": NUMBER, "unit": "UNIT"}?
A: {"value": 100, "unit": "µA"}
